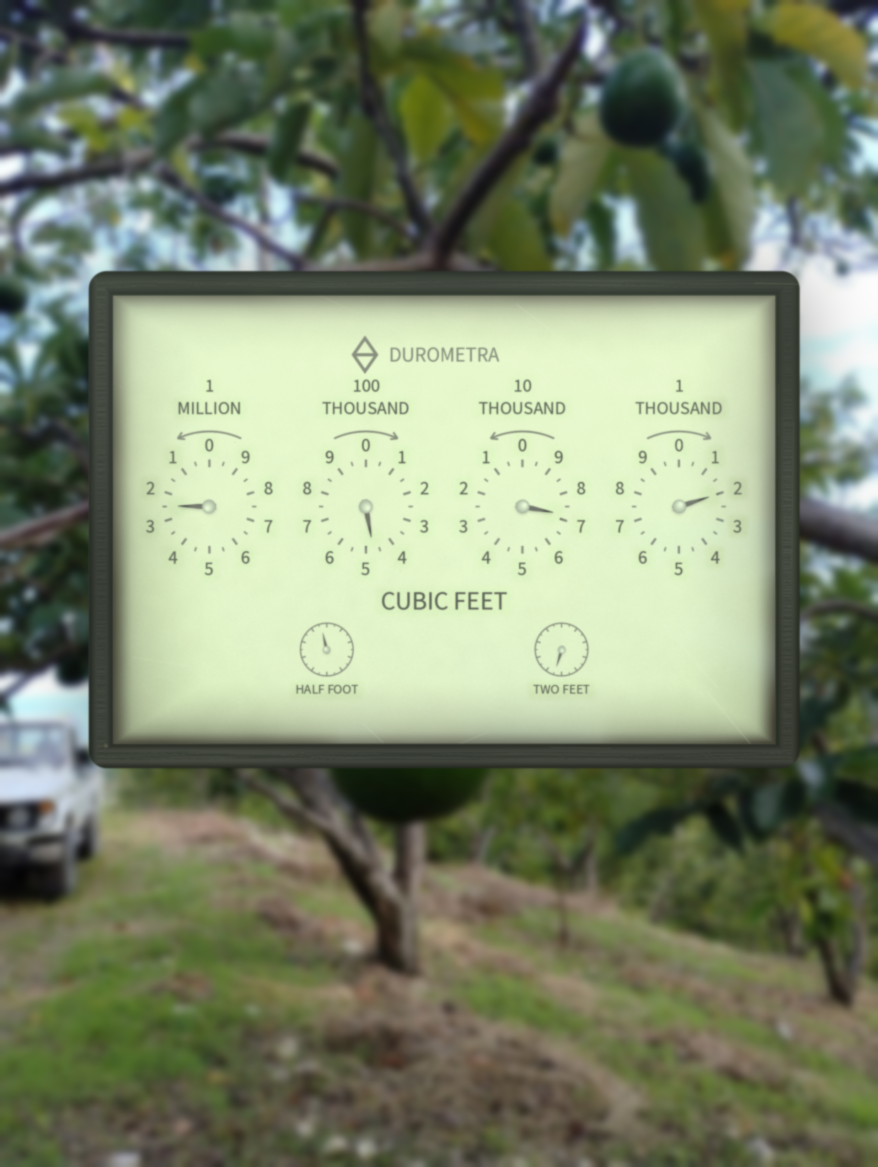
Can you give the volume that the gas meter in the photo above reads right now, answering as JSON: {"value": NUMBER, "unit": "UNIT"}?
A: {"value": 247200, "unit": "ft³"}
